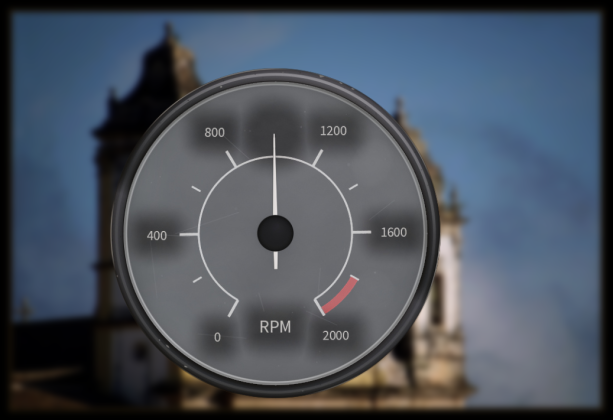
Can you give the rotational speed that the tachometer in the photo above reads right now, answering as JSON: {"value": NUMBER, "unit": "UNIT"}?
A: {"value": 1000, "unit": "rpm"}
